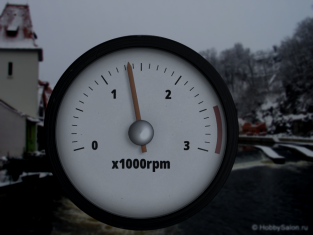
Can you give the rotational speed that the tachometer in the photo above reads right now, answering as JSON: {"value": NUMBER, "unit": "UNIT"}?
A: {"value": 1350, "unit": "rpm"}
